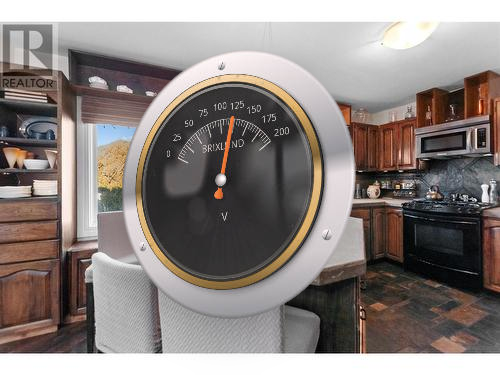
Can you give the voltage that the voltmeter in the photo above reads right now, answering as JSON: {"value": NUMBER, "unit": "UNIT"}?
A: {"value": 125, "unit": "V"}
